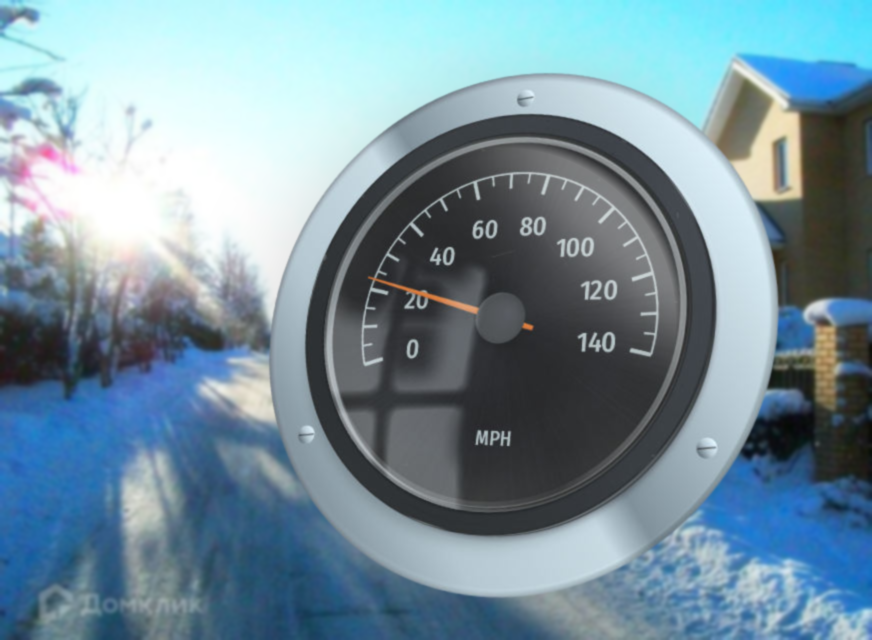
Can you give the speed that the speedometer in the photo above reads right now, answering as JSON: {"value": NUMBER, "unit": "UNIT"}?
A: {"value": 22.5, "unit": "mph"}
